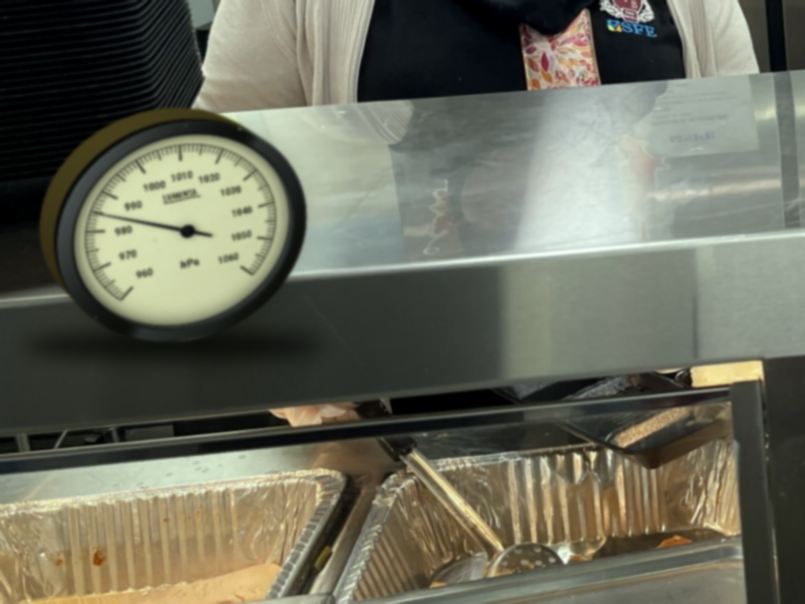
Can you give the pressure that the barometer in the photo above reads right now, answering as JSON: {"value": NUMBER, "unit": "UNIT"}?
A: {"value": 985, "unit": "hPa"}
